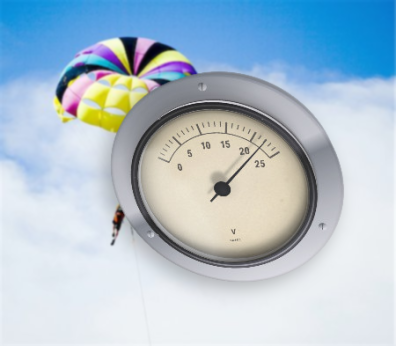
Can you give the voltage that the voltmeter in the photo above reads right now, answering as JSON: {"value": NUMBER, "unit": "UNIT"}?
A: {"value": 22, "unit": "V"}
